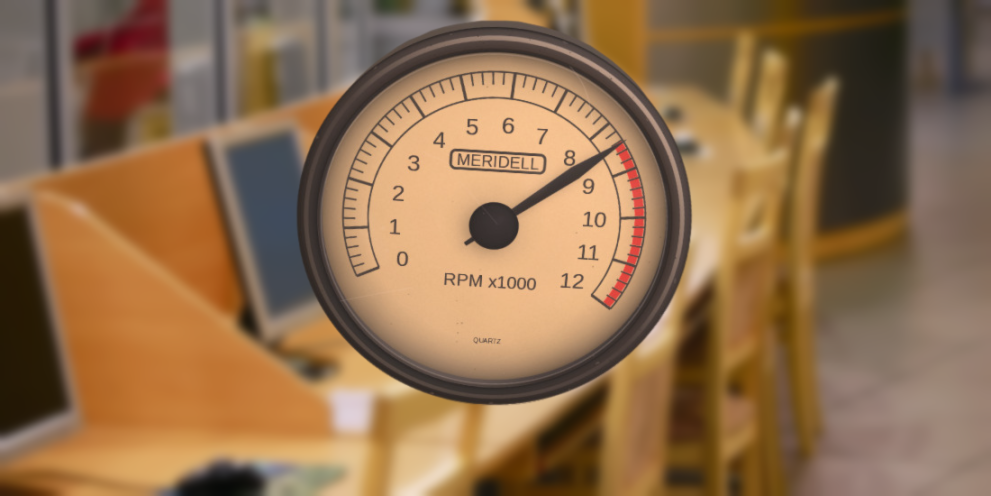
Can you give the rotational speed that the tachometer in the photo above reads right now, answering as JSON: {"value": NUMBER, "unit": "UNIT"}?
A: {"value": 8400, "unit": "rpm"}
